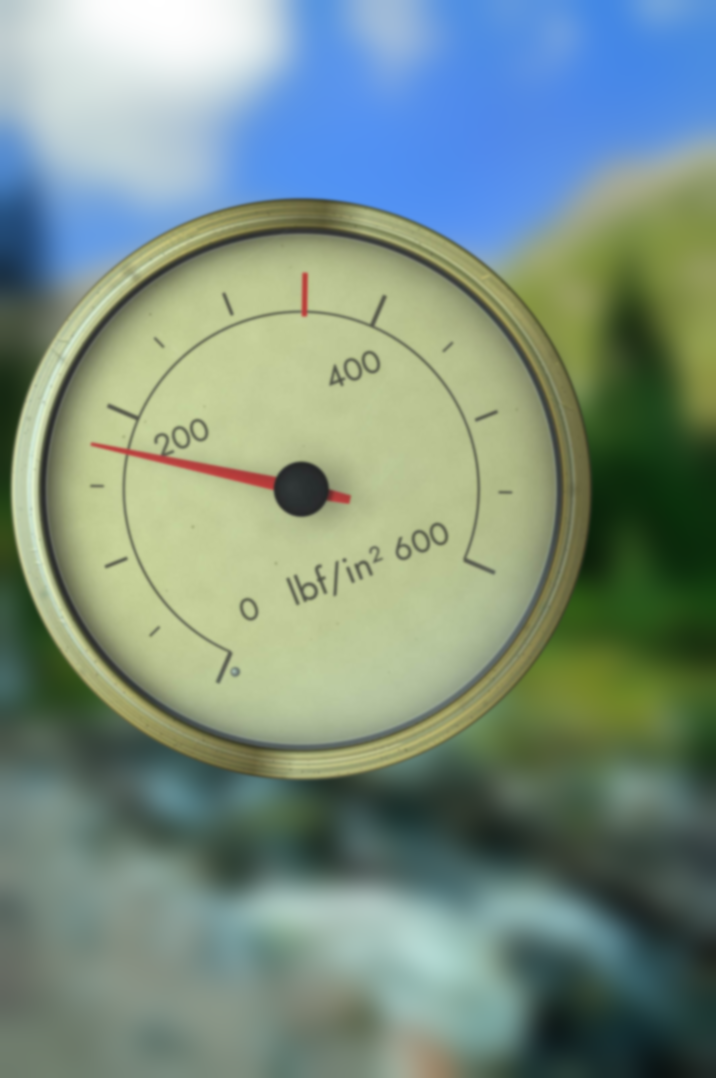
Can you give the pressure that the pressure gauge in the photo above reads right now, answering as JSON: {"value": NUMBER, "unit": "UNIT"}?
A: {"value": 175, "unit": "psi"}
